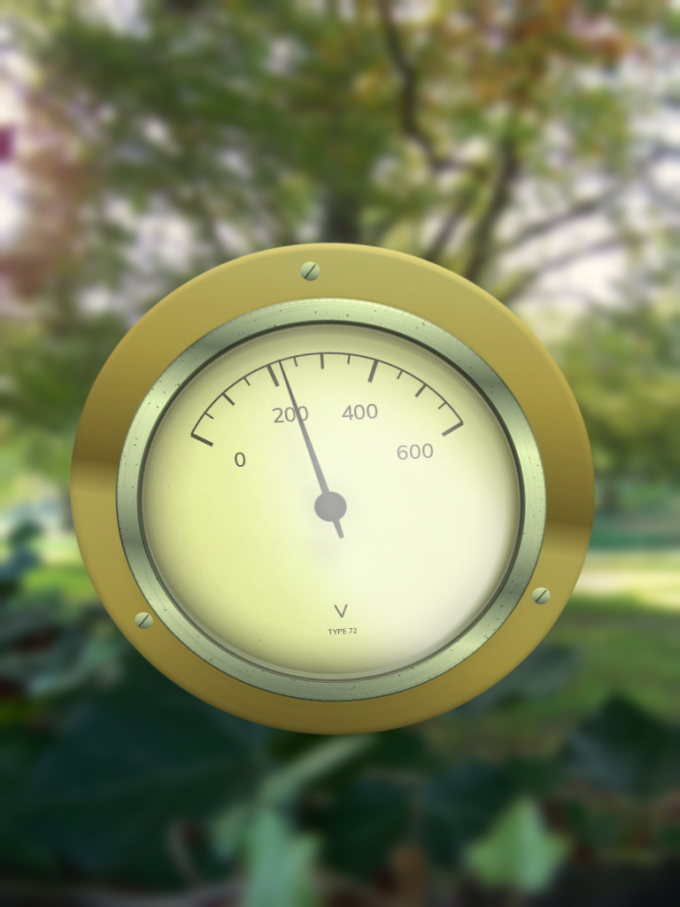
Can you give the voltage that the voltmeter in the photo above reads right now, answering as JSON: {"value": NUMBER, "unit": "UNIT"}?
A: {"value": 225, "unit": "V"}
